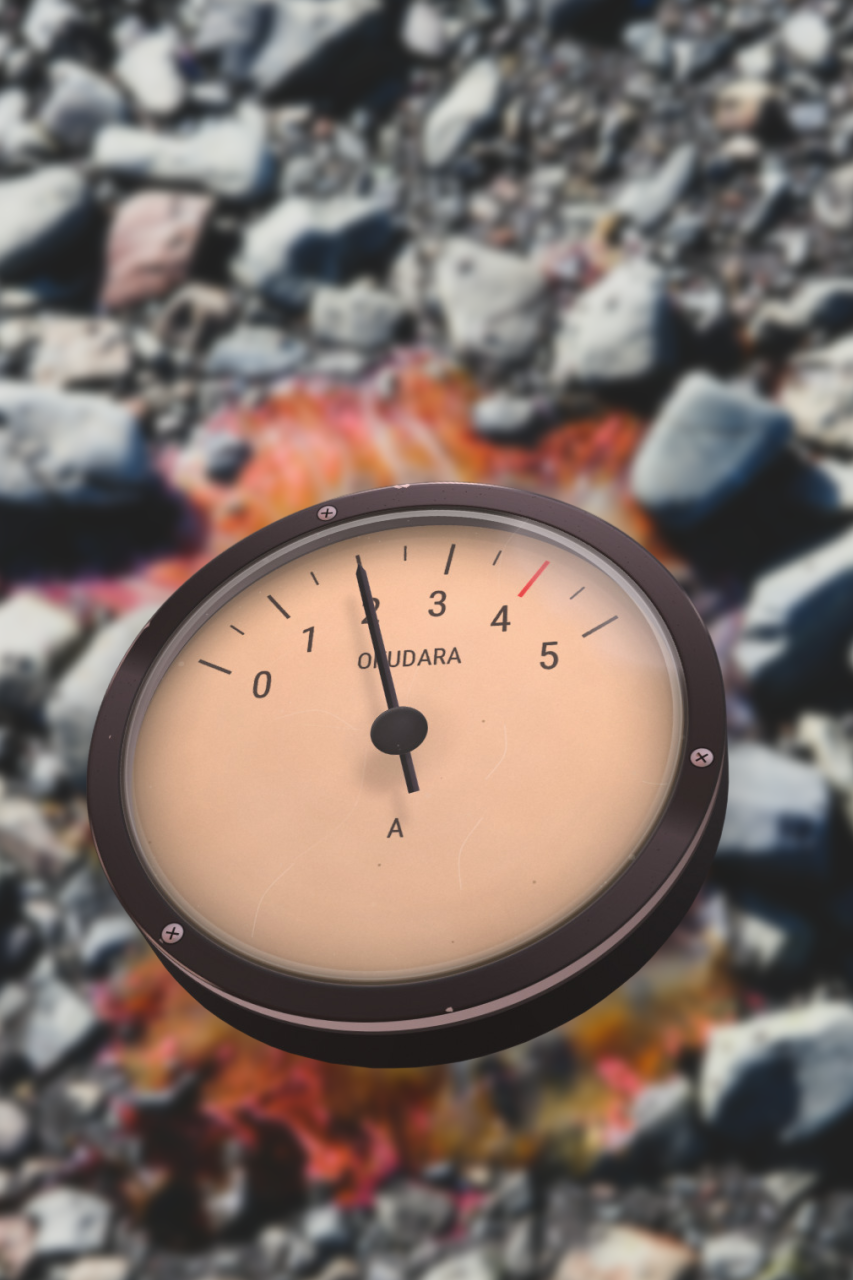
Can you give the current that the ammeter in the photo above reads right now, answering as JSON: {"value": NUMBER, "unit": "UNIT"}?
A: {"value": 2, "unit": "A"}
